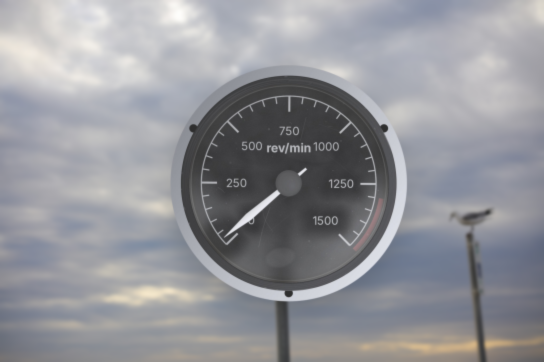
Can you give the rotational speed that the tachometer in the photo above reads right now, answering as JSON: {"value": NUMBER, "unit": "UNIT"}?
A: {"value": 25, "unit": "rpm"}
